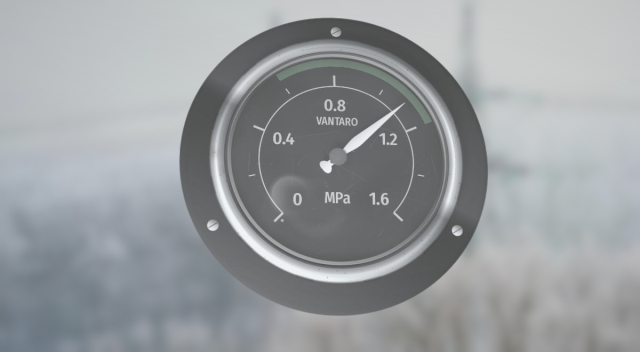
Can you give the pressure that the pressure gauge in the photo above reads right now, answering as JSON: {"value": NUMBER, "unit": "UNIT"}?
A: {"value": 1.1, "unit": "MPa"}
